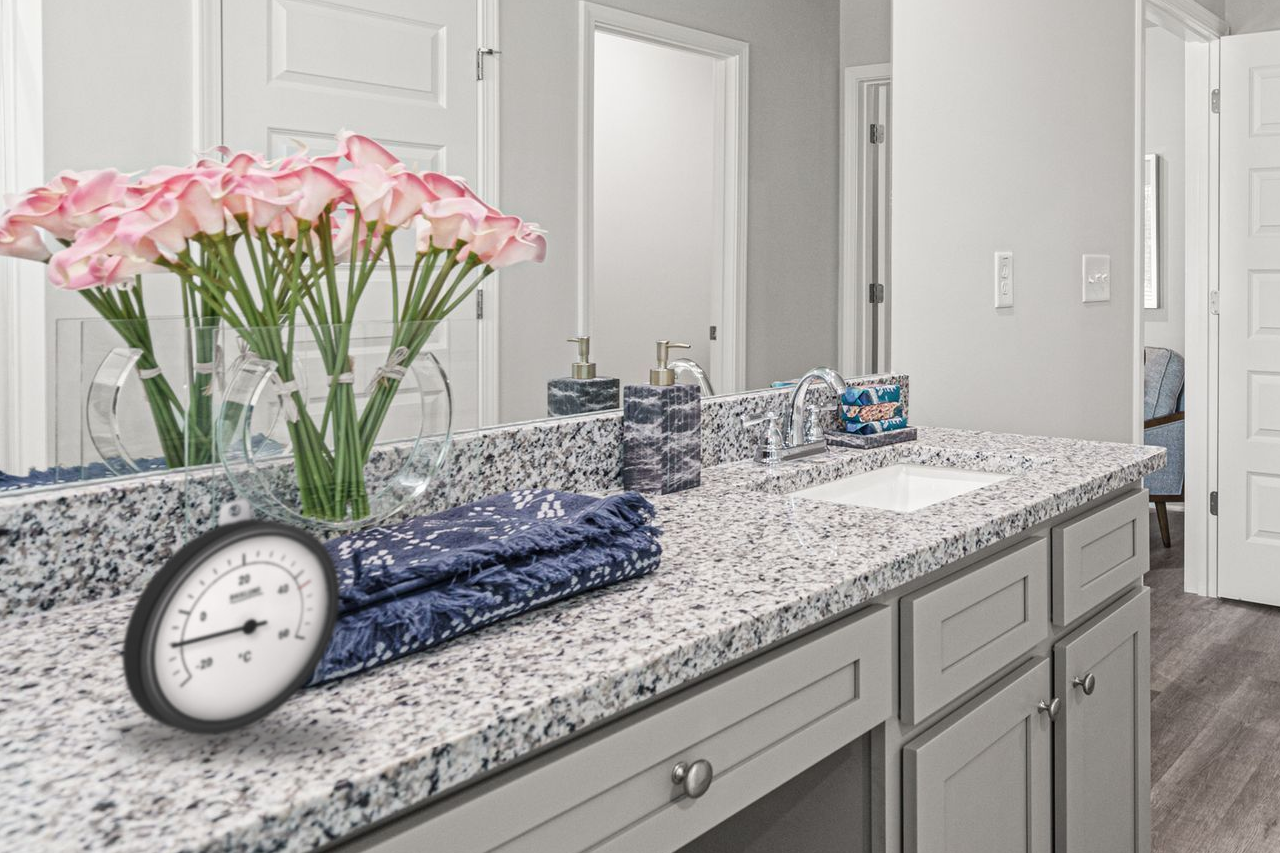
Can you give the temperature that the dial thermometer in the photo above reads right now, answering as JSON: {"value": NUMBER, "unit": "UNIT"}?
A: {"value": -8, "unit": "°C"}
